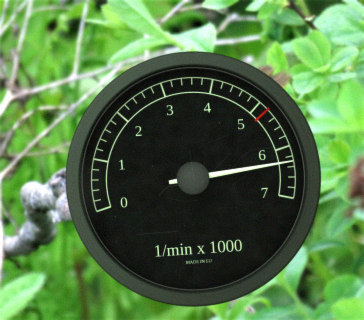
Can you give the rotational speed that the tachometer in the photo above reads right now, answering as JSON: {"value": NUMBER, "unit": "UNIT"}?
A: {"value": 6300, "unit": "rpm"}
